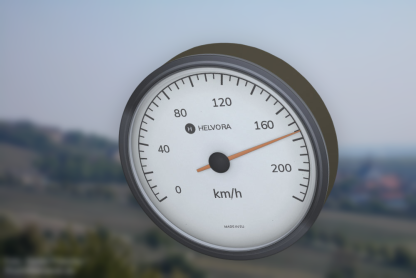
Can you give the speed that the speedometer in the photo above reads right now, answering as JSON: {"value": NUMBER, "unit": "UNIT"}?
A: {"value": 175, "unit": "km/h"}
